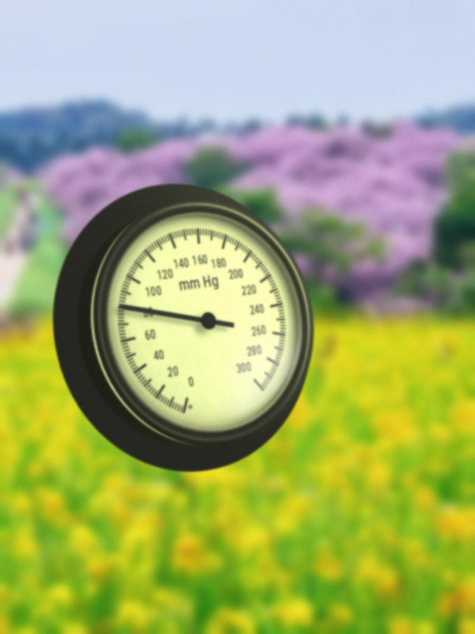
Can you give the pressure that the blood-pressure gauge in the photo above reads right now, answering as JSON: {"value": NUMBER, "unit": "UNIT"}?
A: {"value": 80, "unit": "mmHg"}
